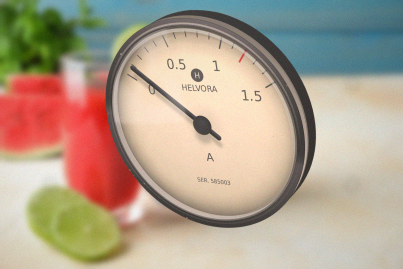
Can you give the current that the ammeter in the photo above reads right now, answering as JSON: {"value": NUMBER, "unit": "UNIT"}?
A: {"value": 0.1, "unit": "A"}
